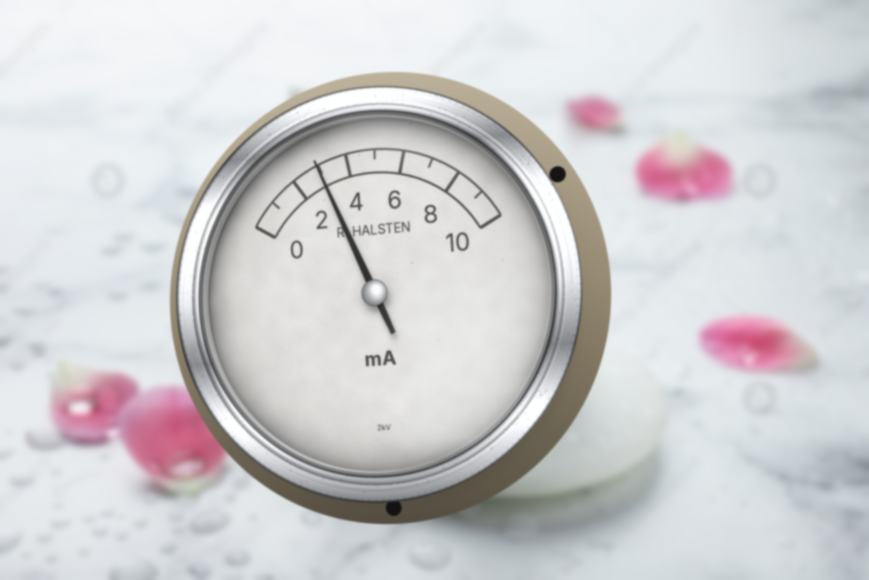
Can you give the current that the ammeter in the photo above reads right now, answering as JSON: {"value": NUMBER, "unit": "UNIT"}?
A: {"value": 3, "unit": "mA"}
